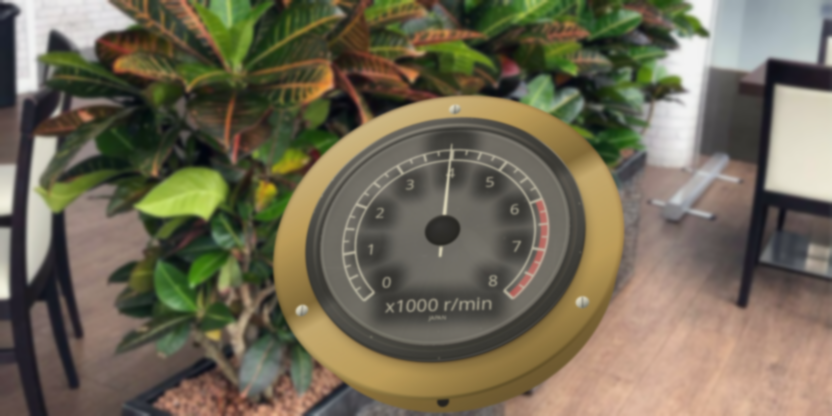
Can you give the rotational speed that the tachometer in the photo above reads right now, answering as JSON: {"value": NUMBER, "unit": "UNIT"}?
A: {"value": 4000, "unit": "rpm"}
